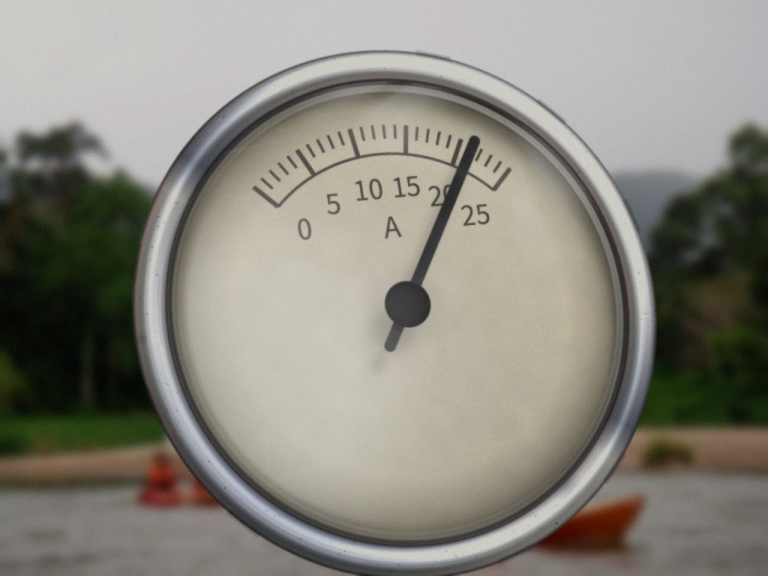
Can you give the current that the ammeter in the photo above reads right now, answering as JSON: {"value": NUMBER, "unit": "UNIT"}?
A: {"value": 21, "unit": "A"}
